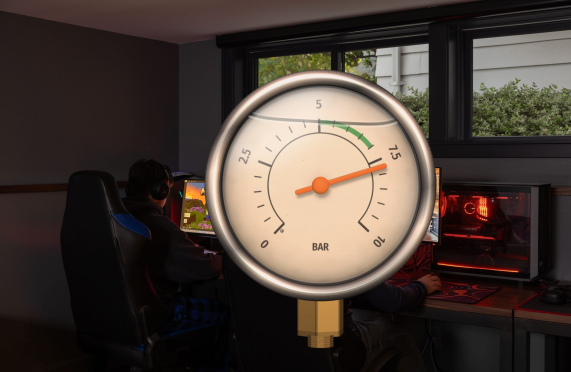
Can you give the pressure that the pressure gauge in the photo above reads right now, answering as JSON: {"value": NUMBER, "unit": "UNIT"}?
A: {"value": 7.75, "unit": "bar"}
